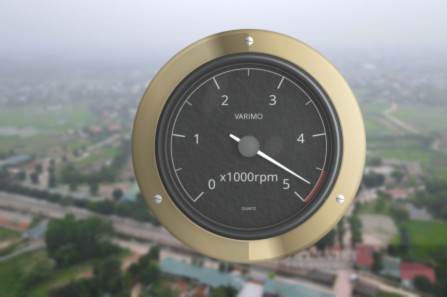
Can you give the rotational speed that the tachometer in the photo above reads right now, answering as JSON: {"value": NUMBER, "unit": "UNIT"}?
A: {"value": 4750, "unit": "rpm"}
